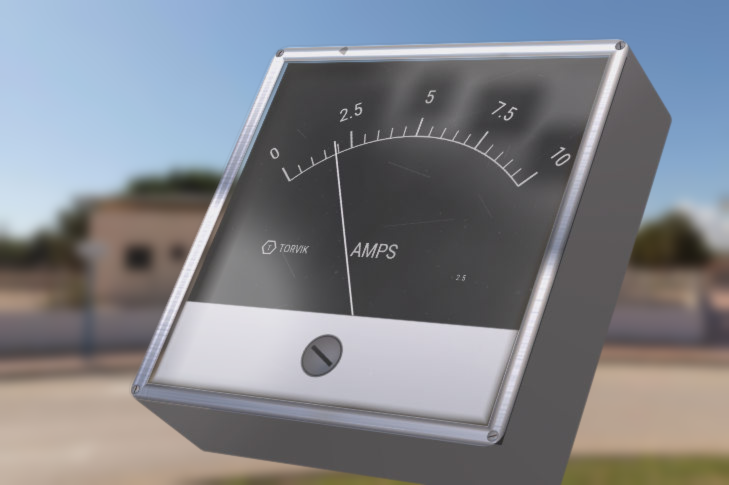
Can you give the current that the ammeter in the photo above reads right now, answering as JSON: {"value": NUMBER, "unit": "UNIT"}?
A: {"value": 2, "unit": "A"}
